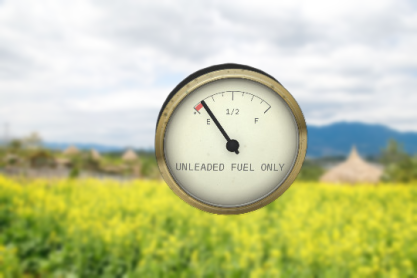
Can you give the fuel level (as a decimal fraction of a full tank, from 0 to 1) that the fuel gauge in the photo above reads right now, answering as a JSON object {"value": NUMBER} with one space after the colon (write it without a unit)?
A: {"value": 0.125}
